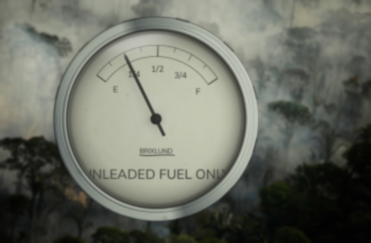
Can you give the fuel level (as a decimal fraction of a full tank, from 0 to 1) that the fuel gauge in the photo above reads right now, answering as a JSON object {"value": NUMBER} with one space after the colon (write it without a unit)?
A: {"value": 0.25}
